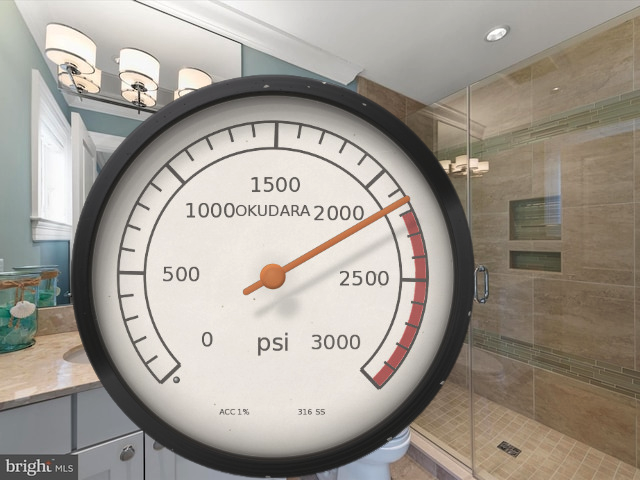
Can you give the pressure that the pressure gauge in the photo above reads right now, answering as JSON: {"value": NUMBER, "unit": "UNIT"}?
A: {"value": 2150, "unit": "psi"}
